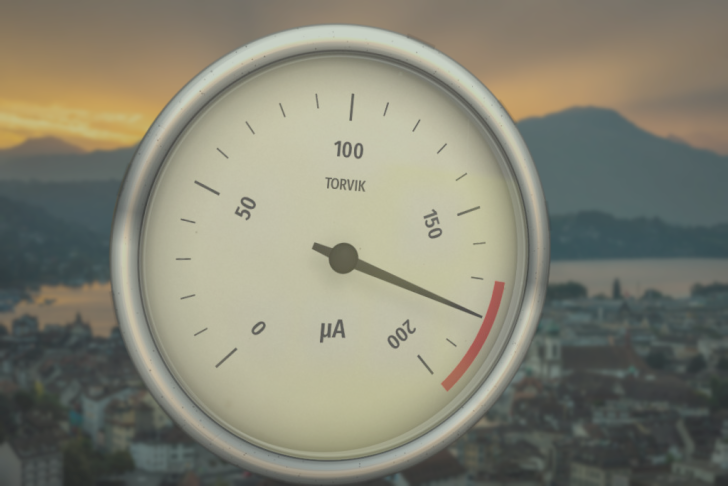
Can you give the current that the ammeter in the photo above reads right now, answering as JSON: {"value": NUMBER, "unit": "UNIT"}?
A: {"value": 180, "unit": "µA"}
